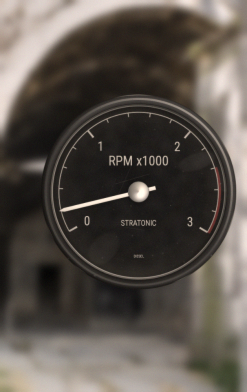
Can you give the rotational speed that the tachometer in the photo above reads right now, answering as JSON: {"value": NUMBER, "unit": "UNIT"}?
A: {"value": 200, "unit": "rpm"}
